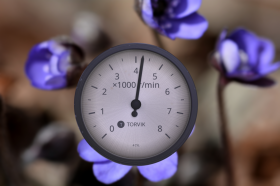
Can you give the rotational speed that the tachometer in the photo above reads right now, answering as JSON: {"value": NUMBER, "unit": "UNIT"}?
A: {"value": 4250, "unit": "rpm"}
